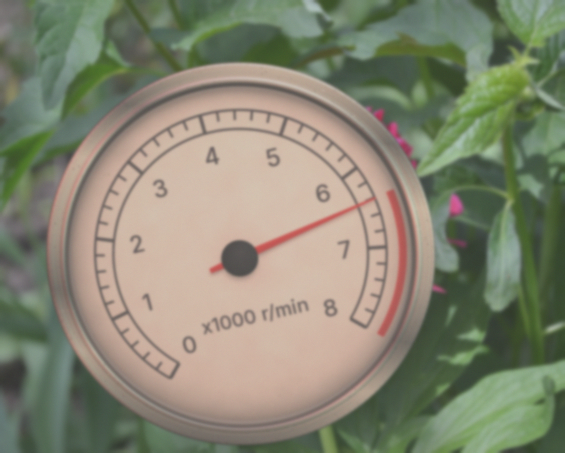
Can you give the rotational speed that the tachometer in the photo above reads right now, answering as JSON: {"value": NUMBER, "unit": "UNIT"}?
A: {"value": 6400, "unit": "rpm"}
